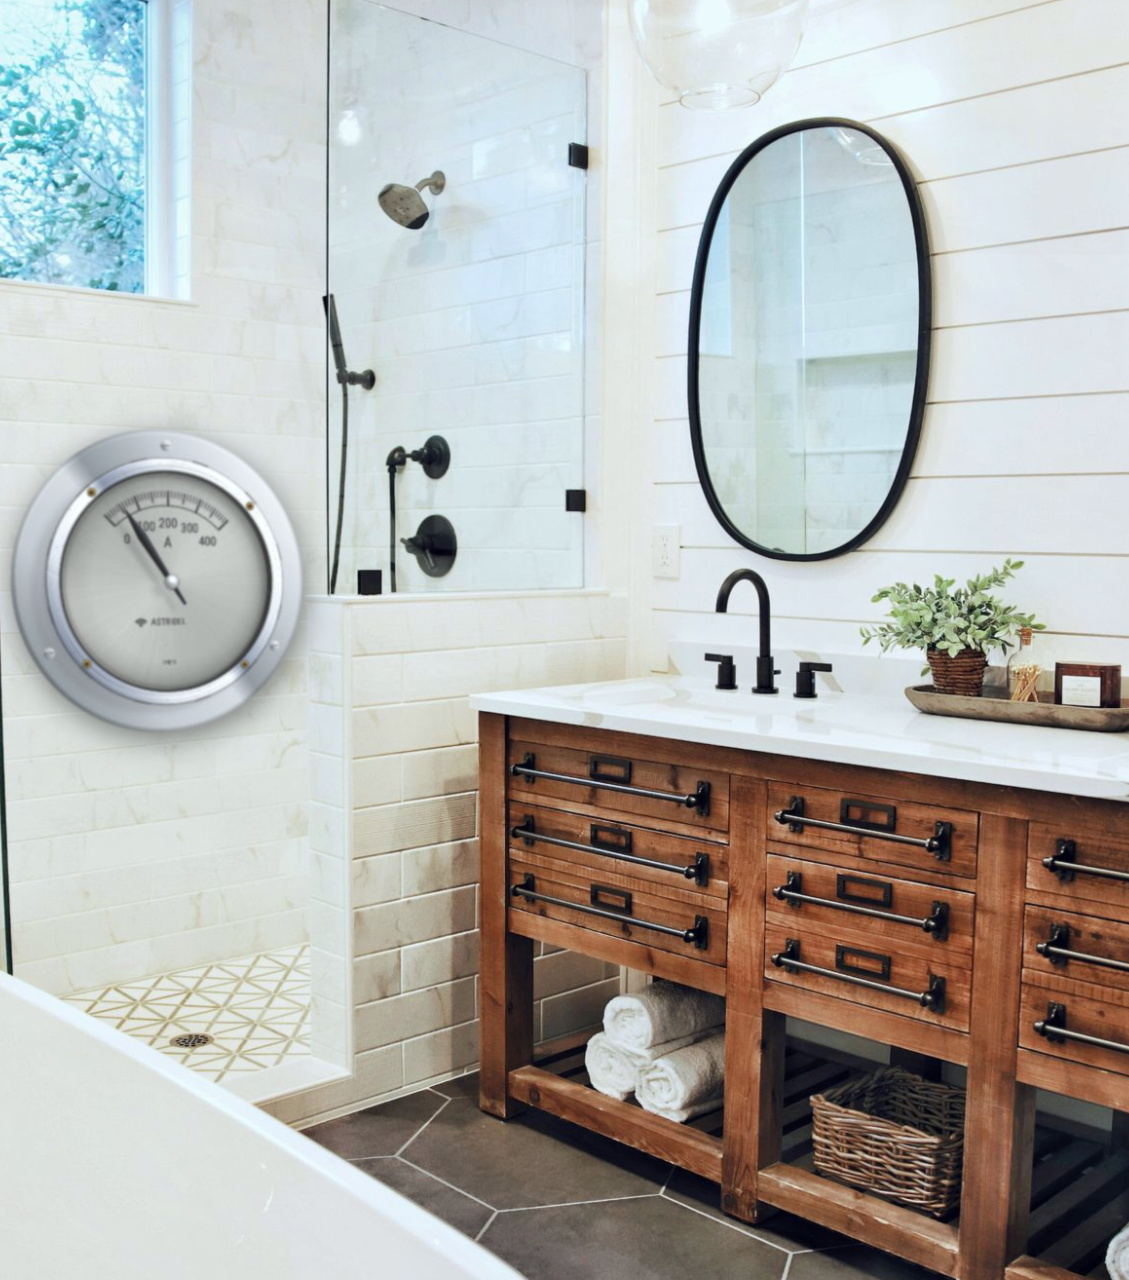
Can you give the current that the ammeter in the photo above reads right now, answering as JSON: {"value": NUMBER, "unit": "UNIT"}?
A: {"value": 50, "unit": "A"}
